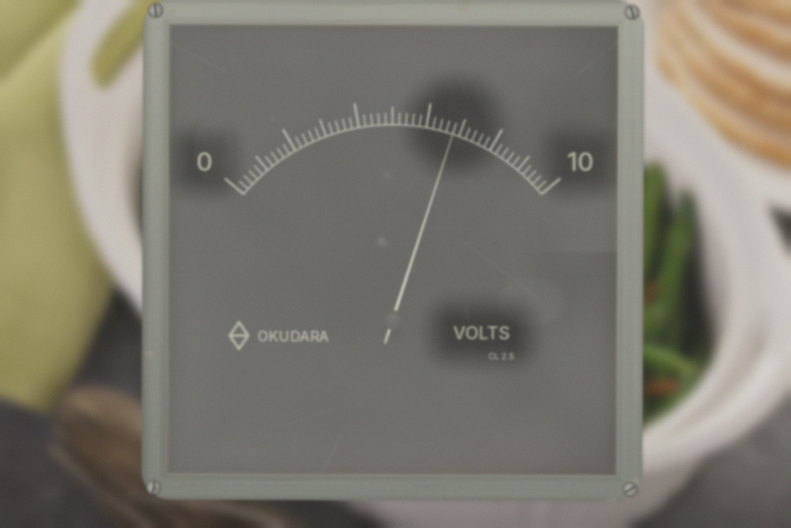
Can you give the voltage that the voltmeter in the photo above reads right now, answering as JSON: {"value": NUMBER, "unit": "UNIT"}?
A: {"value": 6.8, "unit": "V"}
